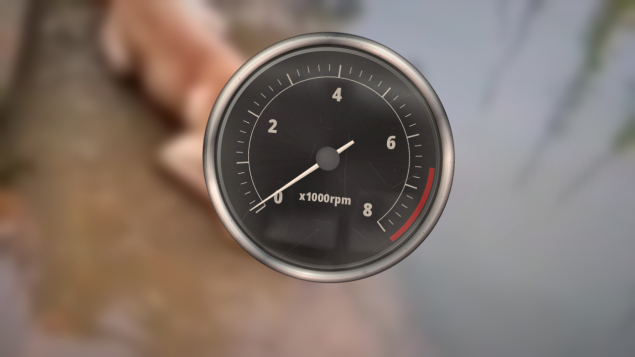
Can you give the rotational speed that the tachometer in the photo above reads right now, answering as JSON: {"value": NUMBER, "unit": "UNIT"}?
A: {"value": 100, "unit": "rpm"}
